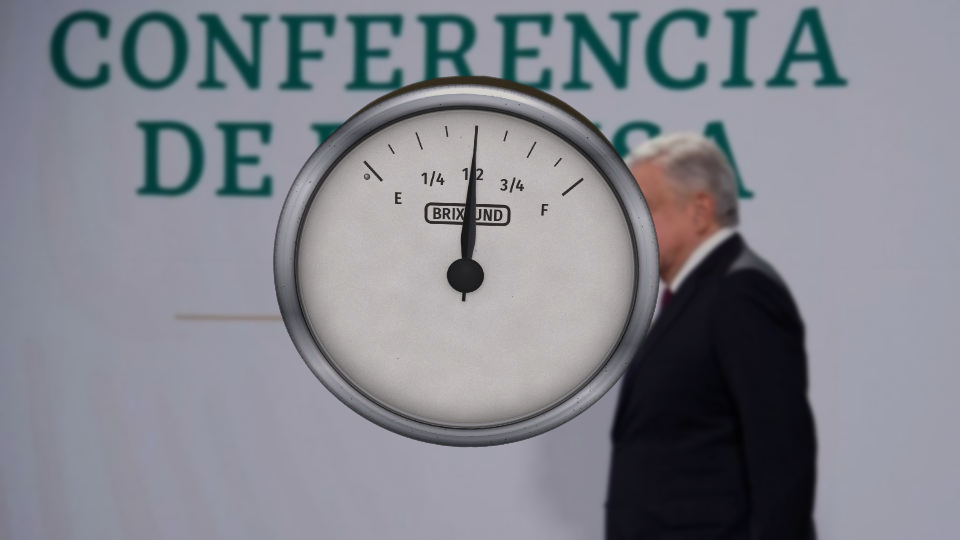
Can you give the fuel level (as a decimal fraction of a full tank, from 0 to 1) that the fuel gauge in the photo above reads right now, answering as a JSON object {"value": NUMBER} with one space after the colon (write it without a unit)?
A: {"value": 0.5}
